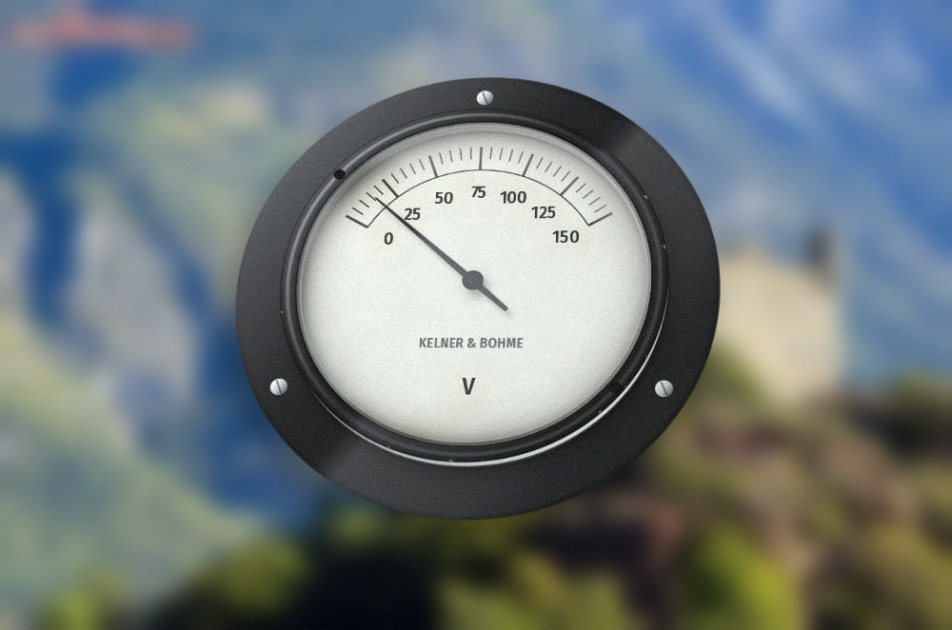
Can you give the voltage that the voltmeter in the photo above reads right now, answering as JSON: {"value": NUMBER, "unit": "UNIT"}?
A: {"value": 15, "unit": "V"}
